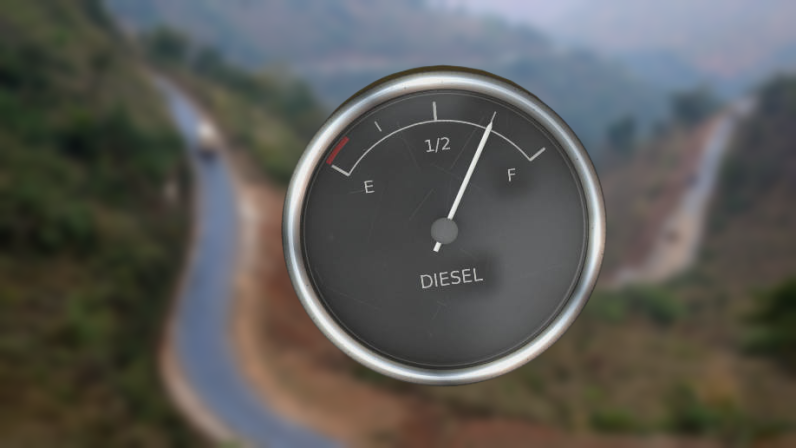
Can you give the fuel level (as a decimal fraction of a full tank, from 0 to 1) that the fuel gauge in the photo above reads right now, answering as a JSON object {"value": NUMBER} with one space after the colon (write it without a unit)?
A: {"value": 0.75}
